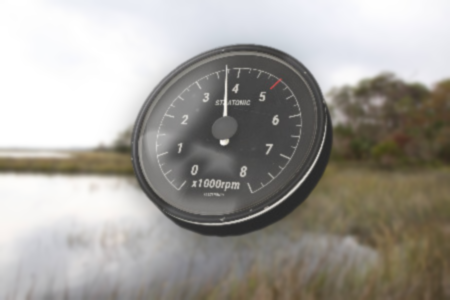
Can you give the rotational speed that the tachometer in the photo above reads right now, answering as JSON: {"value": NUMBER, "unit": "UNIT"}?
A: {"value": 3750, "unit": "rpm"}
